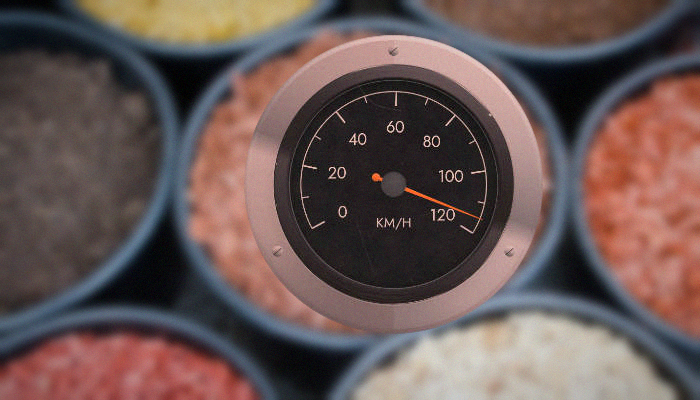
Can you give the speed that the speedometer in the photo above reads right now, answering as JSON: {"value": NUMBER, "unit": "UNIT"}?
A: {"value": 115, "unit": "km/h"}
